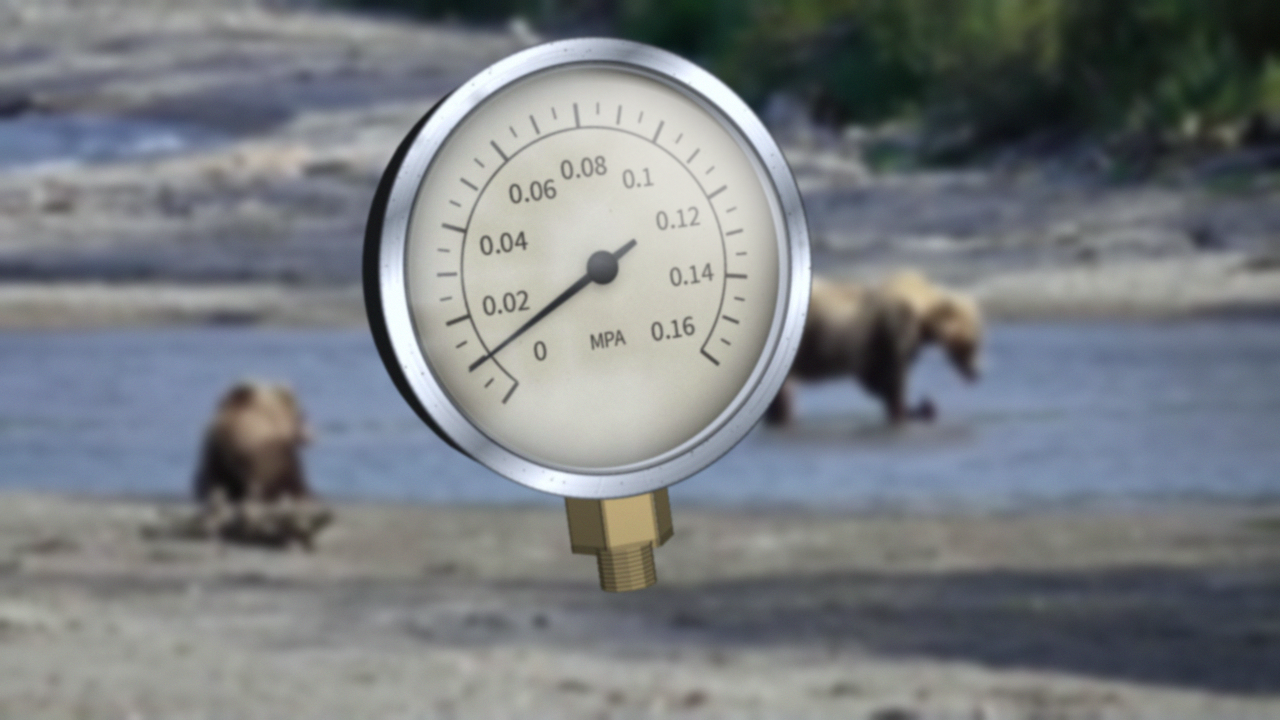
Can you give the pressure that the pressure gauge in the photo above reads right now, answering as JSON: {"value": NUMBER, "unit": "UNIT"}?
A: {"value": 0.01, "unit": "MPa"}
